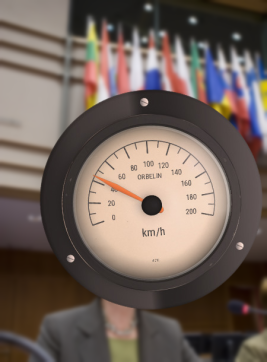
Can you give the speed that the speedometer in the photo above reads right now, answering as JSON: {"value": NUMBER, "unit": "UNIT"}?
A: {"value": 45, "unit": "km/h"}
